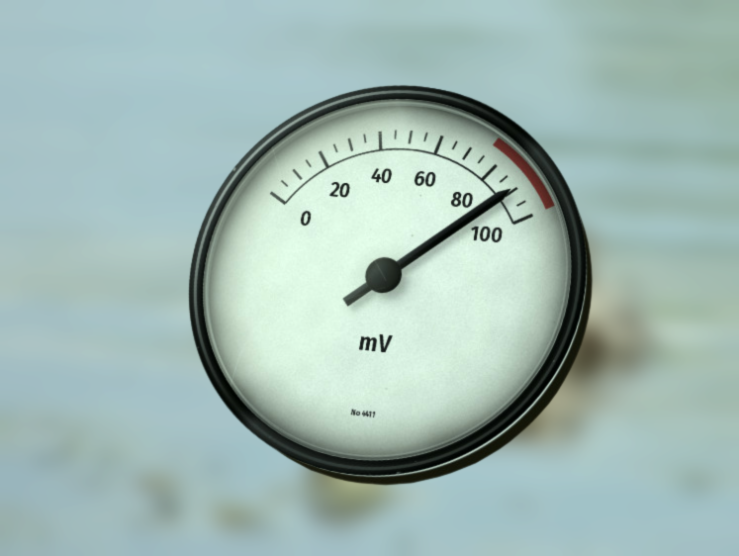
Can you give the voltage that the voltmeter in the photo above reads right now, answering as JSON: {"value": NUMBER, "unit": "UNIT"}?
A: {"value": 90, "unit": "mV"}
